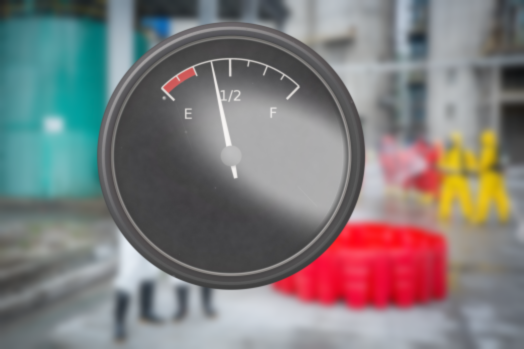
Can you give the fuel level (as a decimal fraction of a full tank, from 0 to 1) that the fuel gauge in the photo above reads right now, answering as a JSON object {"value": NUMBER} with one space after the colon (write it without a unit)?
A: {"value": 0.375}
